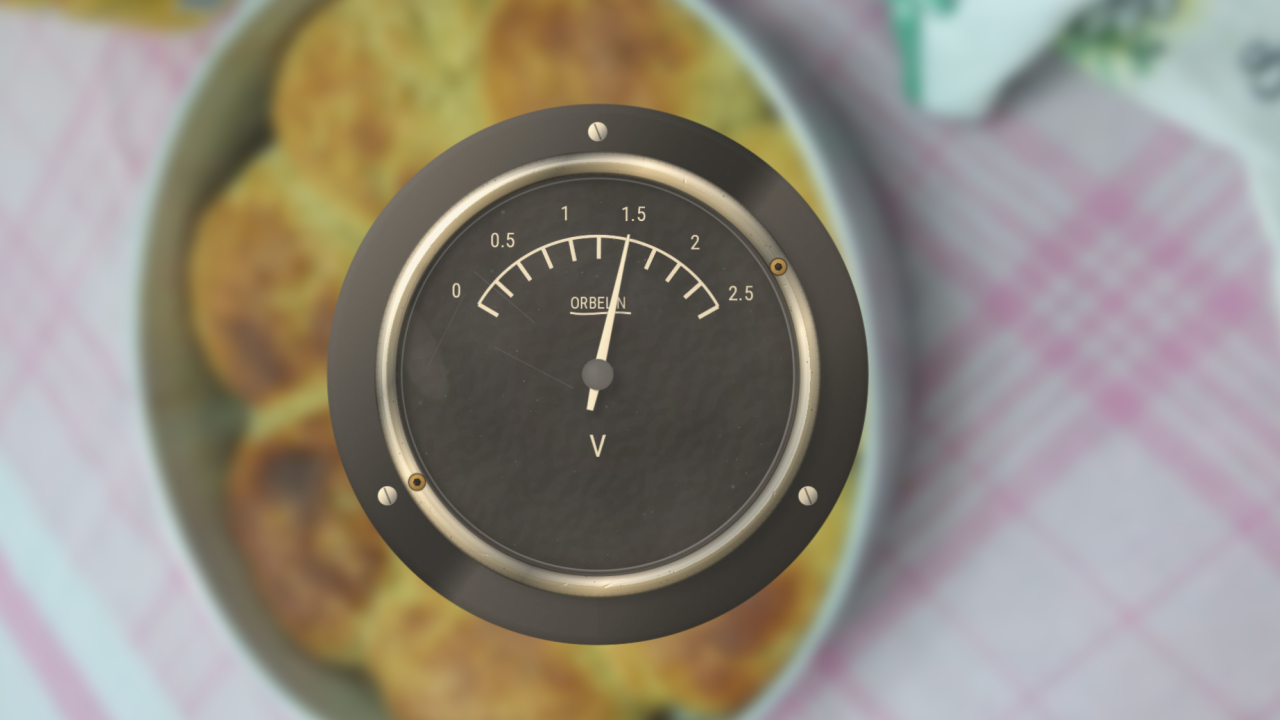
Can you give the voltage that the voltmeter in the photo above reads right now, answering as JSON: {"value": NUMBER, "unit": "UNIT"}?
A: {"value": 1.5, "unit": "V"}
